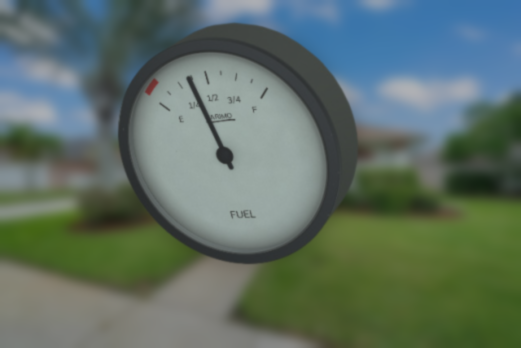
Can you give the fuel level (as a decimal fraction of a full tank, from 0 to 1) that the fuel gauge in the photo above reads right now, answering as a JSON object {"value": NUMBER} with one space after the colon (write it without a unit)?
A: {"value": 0.375}
